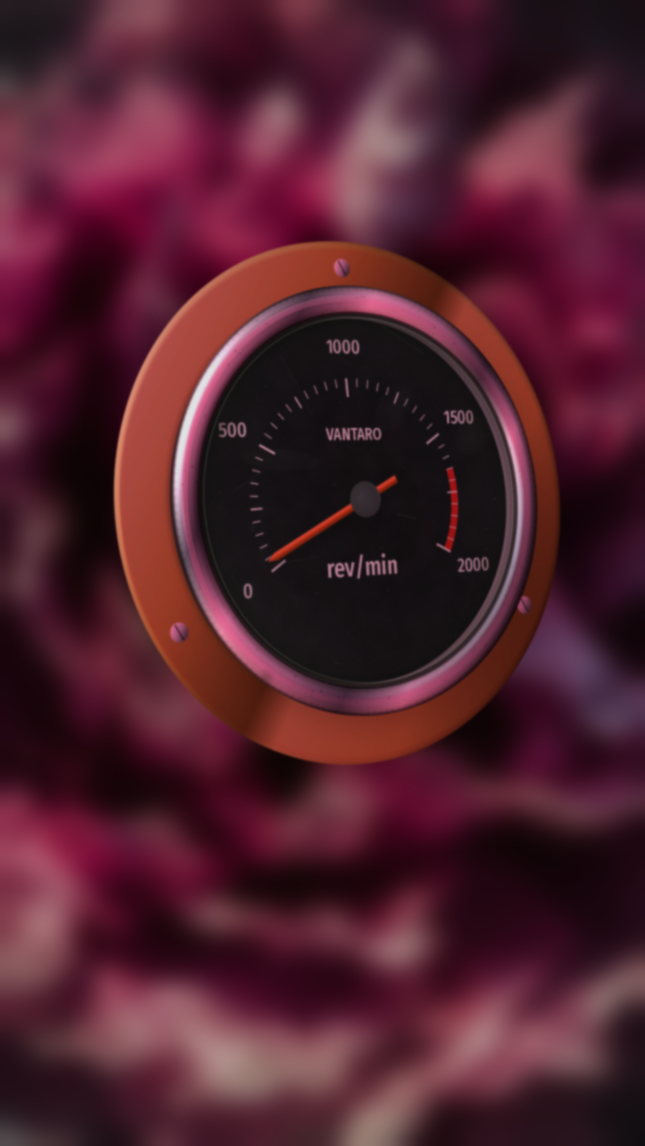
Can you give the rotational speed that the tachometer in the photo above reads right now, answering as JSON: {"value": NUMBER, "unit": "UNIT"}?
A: {"value": 50, "unit": "rpm"}
